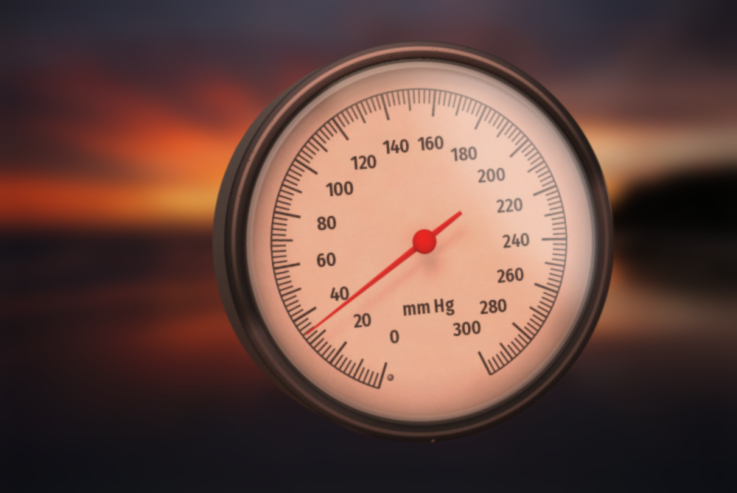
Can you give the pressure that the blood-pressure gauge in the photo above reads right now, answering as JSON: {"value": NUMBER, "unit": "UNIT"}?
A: {"value": 34, "unit": "mmHg"}
